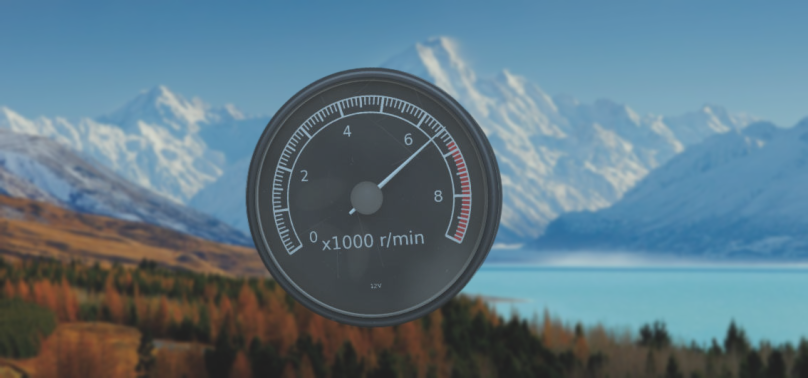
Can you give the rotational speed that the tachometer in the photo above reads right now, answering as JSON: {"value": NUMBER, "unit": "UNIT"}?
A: {"value": 6500, "unit": "rpm"}
